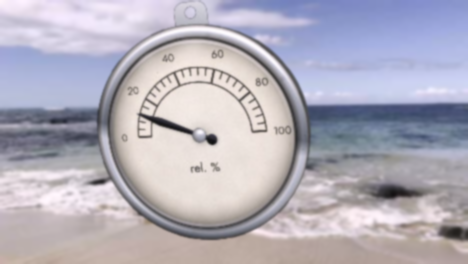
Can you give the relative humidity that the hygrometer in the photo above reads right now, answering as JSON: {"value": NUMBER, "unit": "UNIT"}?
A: {"value": 12, "unit": "%"}
